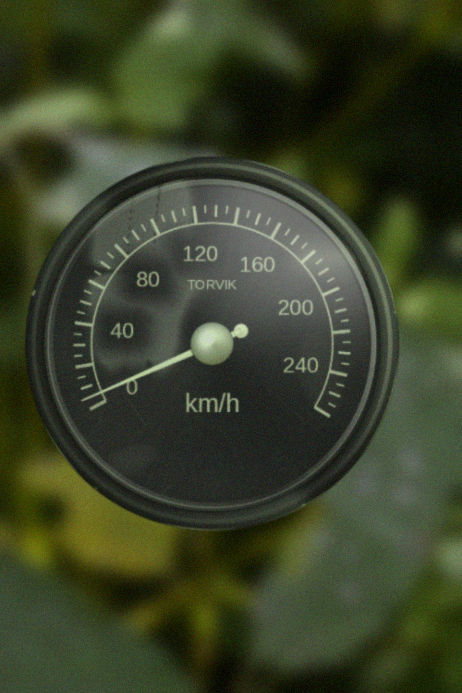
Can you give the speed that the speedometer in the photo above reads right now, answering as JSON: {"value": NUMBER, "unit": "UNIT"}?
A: {"value": 5, "unit": "km/h"}
